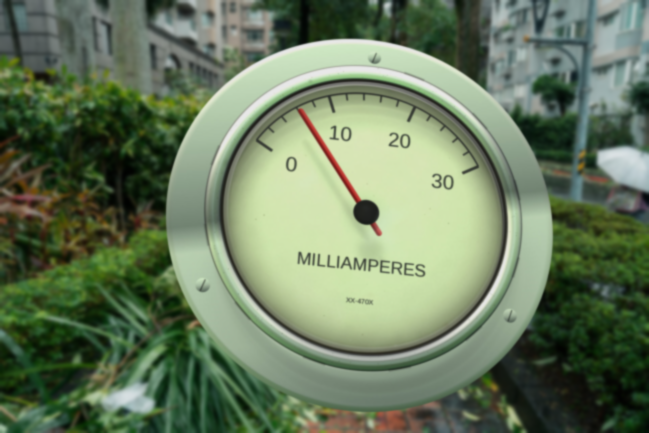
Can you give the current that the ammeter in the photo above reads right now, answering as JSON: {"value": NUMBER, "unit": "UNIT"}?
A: {"value": 6, "unit": "mA"}
